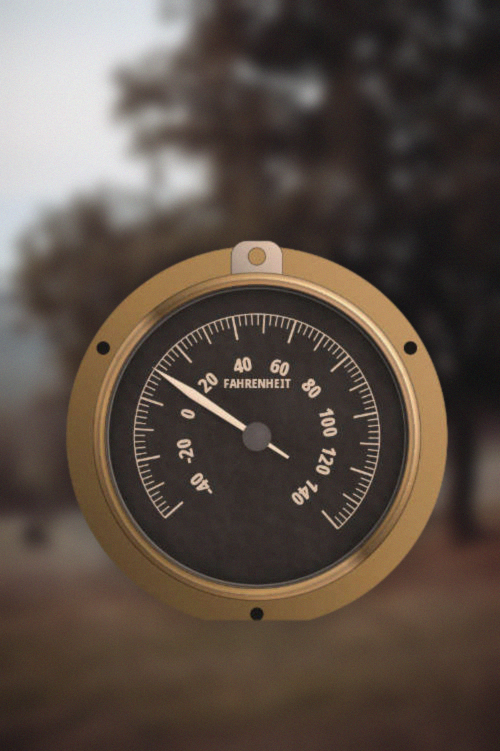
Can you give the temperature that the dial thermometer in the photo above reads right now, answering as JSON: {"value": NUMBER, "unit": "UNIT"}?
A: {"value": 10, "unit": "°F"}
